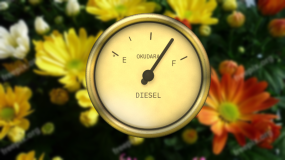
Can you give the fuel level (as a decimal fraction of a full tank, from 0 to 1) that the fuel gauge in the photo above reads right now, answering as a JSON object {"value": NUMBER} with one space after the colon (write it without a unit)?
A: {"value": 0.75}
